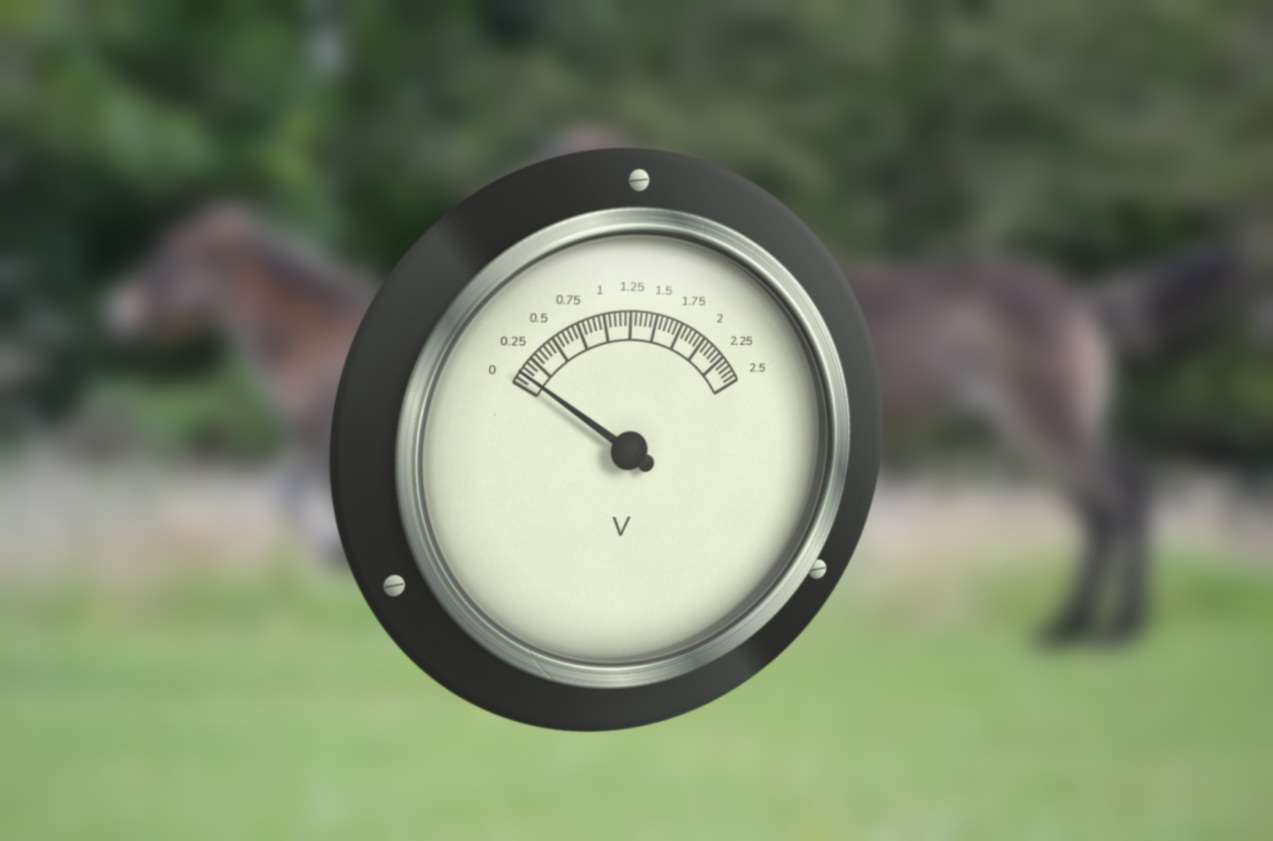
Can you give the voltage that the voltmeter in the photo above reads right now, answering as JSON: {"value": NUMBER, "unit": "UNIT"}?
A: {"value": 0.1, "unit": "V"}
